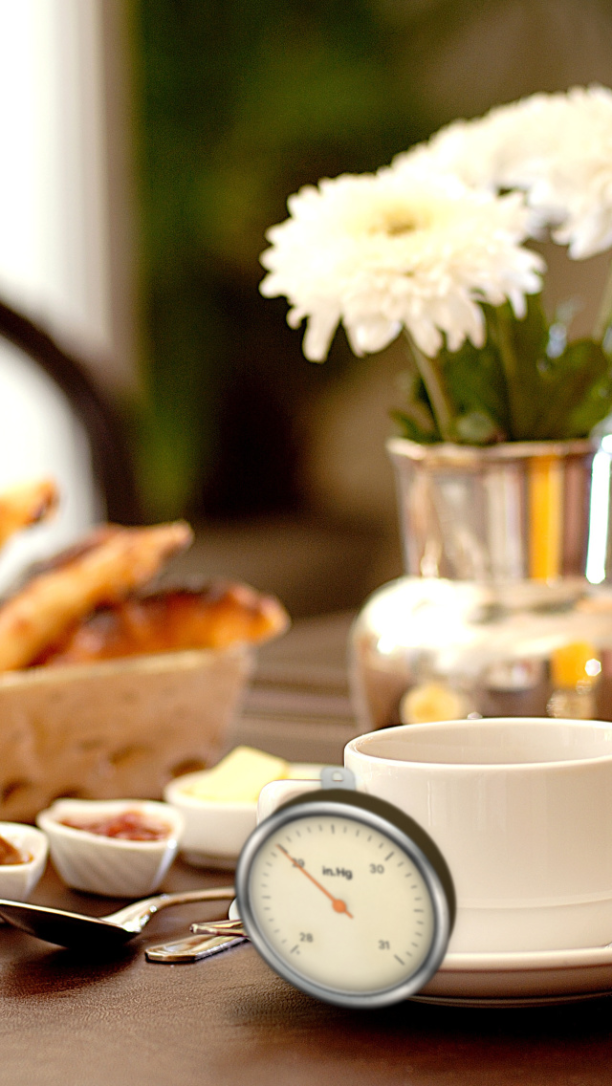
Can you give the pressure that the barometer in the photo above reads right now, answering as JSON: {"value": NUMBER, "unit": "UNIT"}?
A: {"value": 29, "unit": "inHg"}
